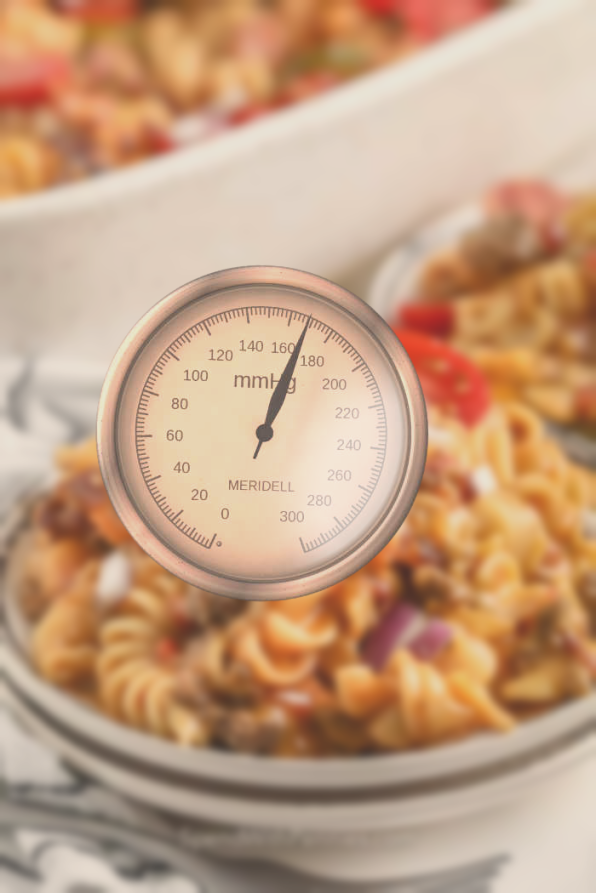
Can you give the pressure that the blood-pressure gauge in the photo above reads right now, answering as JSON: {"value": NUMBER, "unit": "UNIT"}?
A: {"value": 168, "unit": "mmHg"}
